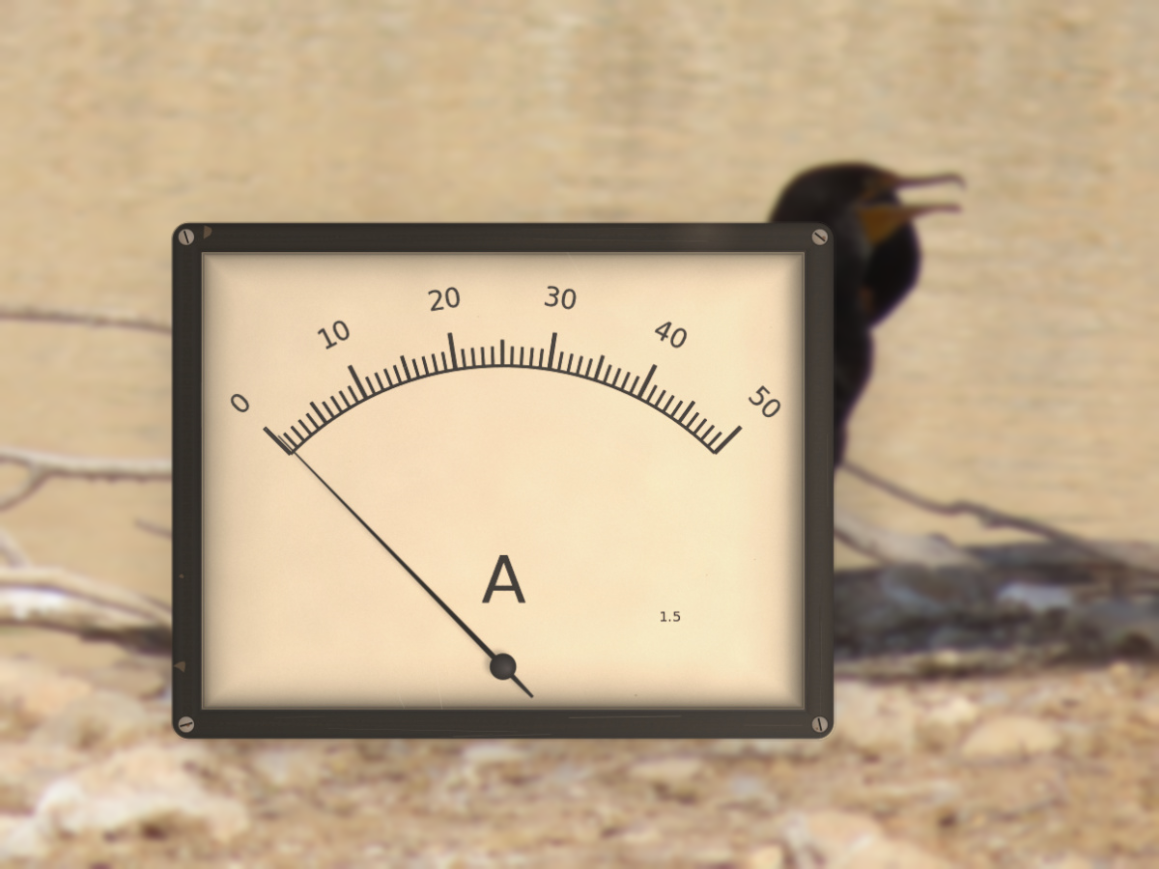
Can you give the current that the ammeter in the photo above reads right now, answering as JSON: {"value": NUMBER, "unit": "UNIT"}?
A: {"value": 0.5, "unit": "A"}
